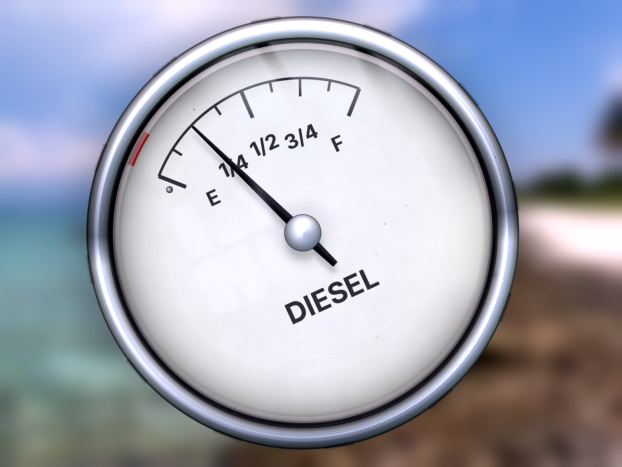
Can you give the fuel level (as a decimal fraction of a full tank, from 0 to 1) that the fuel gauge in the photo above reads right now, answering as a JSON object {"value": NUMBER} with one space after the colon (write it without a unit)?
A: {"value": 0.25}
